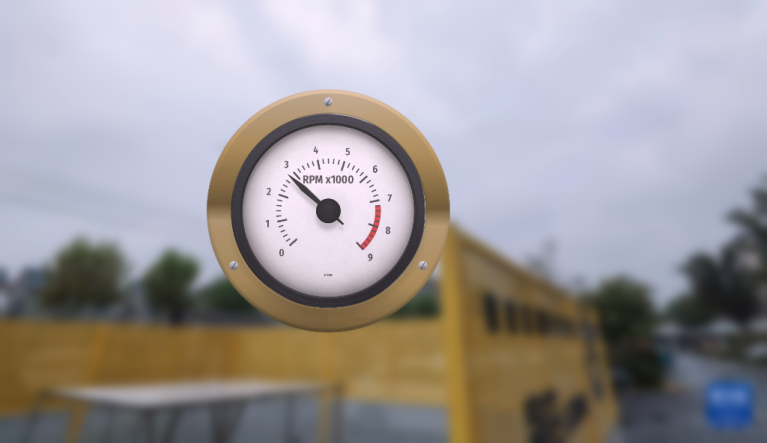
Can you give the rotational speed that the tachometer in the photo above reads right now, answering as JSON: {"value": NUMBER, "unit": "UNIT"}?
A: {"value": 2800, "unit": "rpm"}
